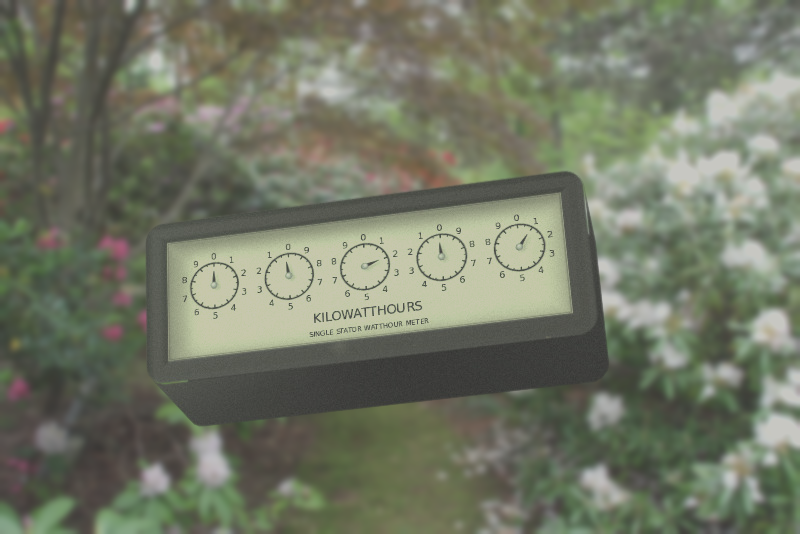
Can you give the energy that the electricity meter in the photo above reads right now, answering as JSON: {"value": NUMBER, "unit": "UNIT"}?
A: {"value": 201, "unit": "kWh"}
